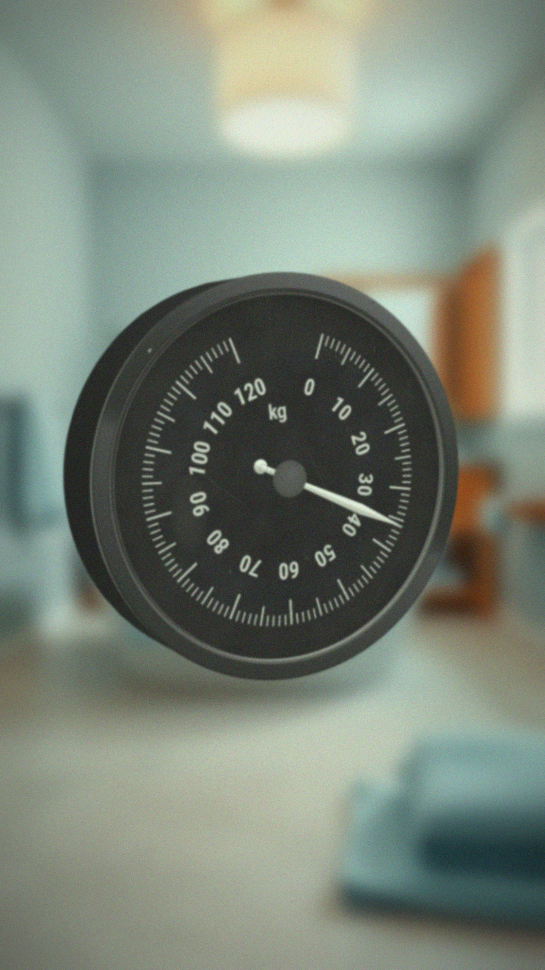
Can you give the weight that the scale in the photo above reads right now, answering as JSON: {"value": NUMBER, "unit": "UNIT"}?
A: {"value": 36, "unit": "kg"}
